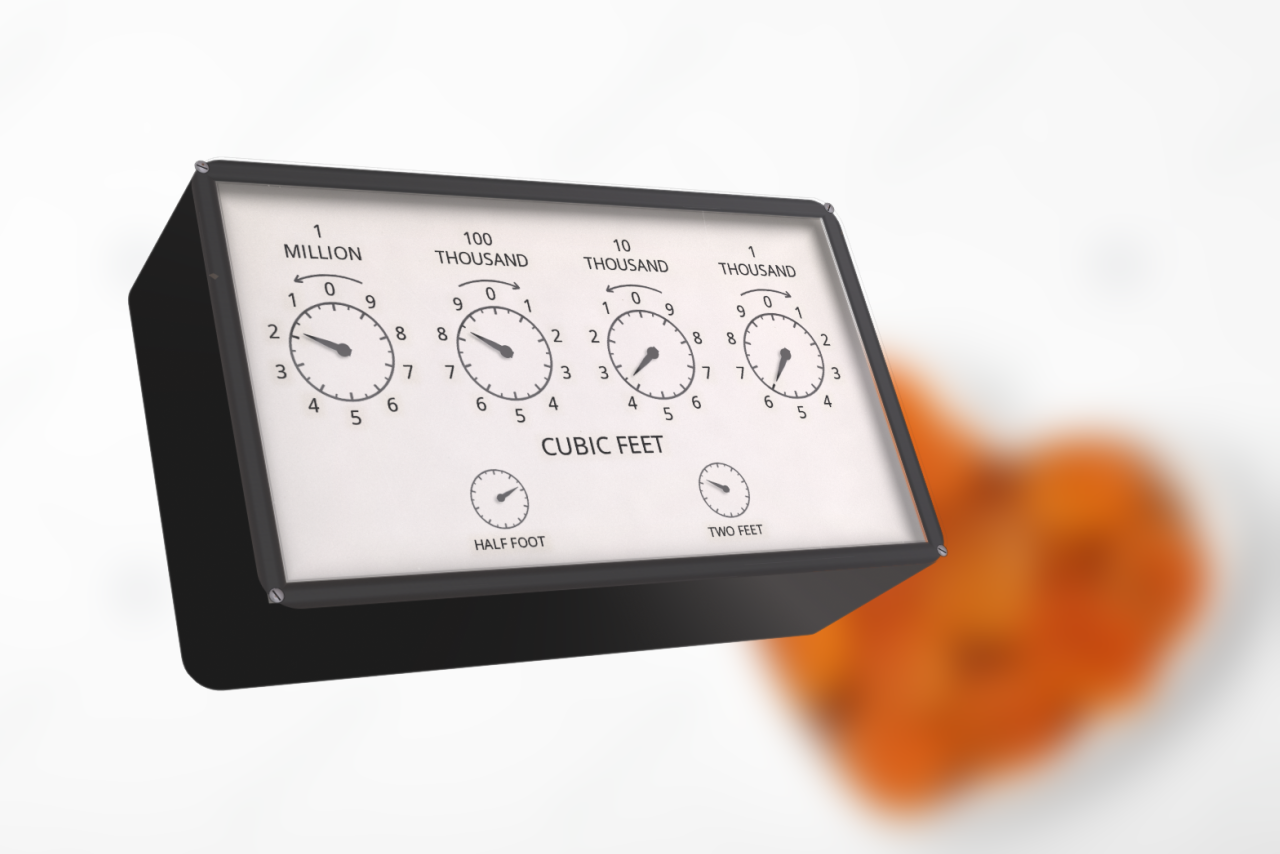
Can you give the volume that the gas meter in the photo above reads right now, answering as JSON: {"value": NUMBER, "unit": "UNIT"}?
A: {"value": 183600, "unit": "ft³"}
